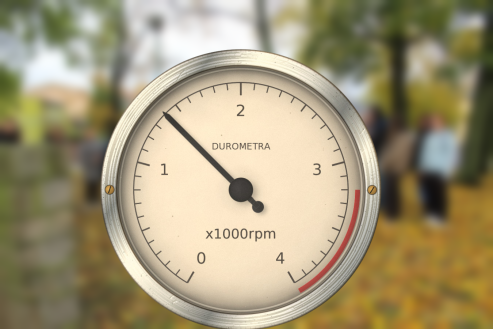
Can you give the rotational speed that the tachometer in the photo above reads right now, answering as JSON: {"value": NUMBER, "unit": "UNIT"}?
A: {"value": 1400, "unit": "rpm"}
